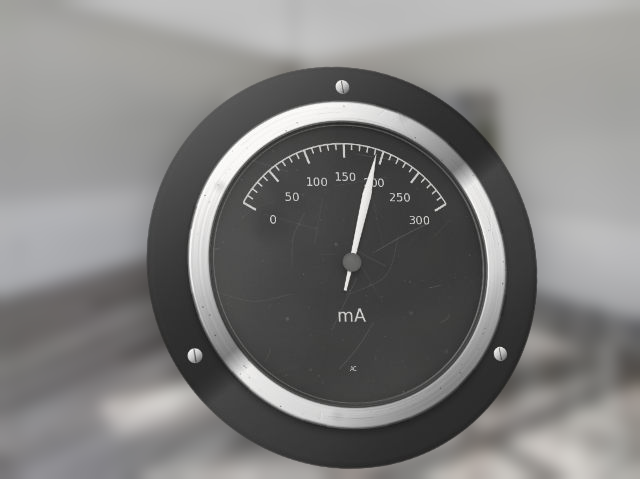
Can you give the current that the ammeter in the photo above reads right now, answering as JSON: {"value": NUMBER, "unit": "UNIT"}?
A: {"value": 190, "unit": "mA"}
